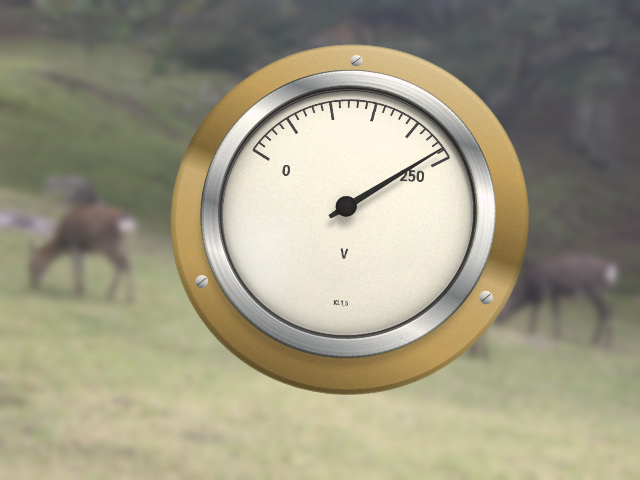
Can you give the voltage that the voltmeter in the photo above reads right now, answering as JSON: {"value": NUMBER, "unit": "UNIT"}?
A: {"value": 240, "unit": "V"}
